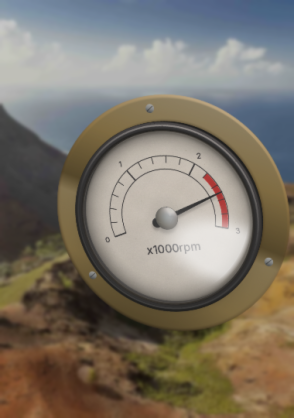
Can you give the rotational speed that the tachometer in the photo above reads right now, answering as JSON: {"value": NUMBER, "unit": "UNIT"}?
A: {"value": 2500, "unit": "rpm"}
